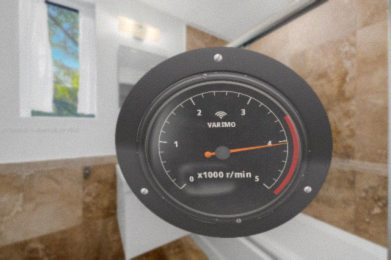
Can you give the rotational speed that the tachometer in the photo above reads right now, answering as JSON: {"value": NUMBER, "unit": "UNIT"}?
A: {"value": 4000, "unit": "rpm"}
